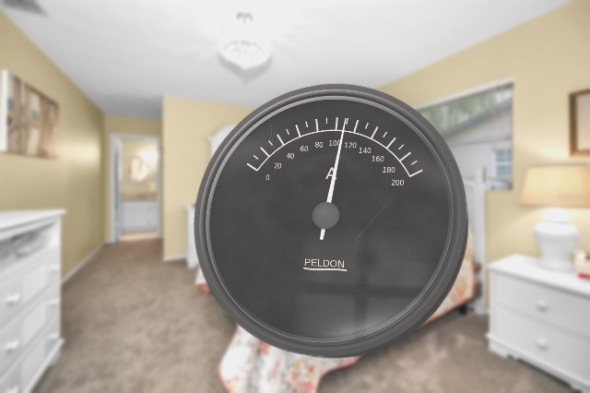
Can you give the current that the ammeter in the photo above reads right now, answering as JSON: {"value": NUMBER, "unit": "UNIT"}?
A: {"value": 110, "unit": "A"}
